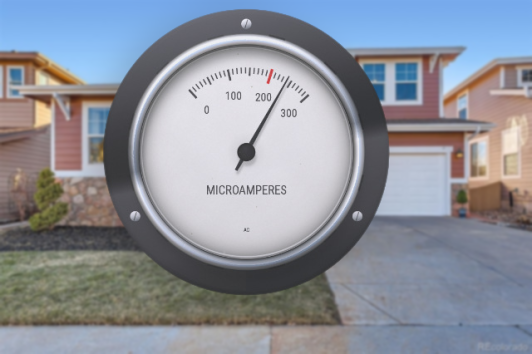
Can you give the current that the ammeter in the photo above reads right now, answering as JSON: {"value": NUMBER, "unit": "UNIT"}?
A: {"value": 240, "unit": "µA"}
